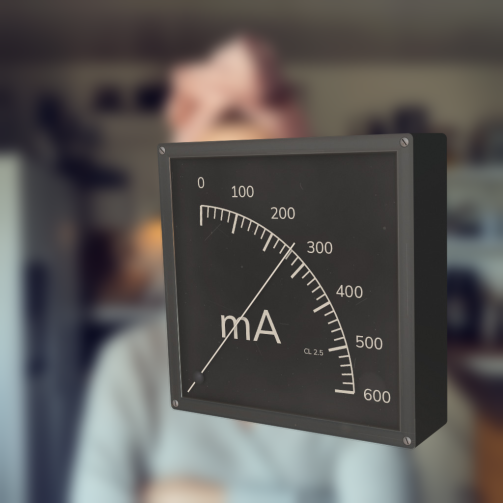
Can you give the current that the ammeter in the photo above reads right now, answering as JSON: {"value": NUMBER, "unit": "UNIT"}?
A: {"value": 260, "unit": "mA"}
